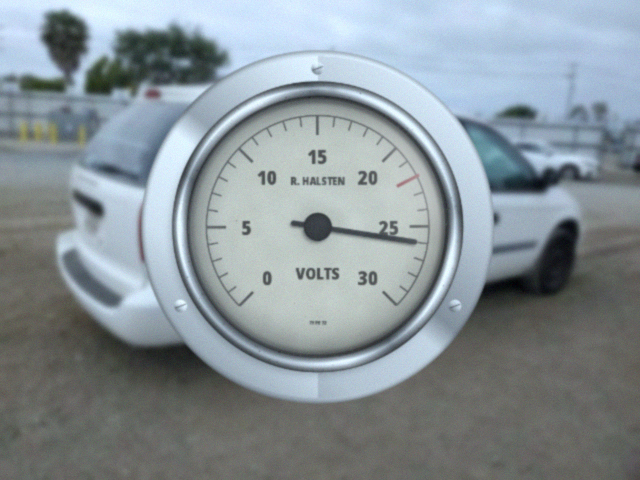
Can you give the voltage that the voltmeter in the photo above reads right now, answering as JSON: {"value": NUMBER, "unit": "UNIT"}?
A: {"value": 26, "unit": "V"}
